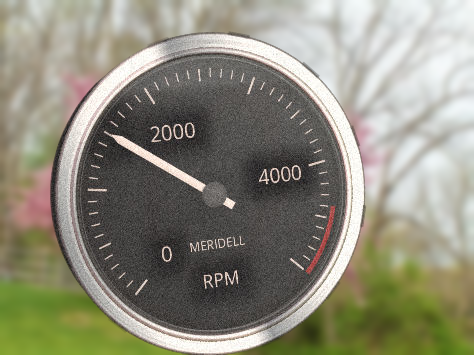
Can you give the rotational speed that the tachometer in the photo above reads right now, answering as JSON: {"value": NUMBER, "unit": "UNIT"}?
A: {"value": 1500, "unit": "rpm"}
